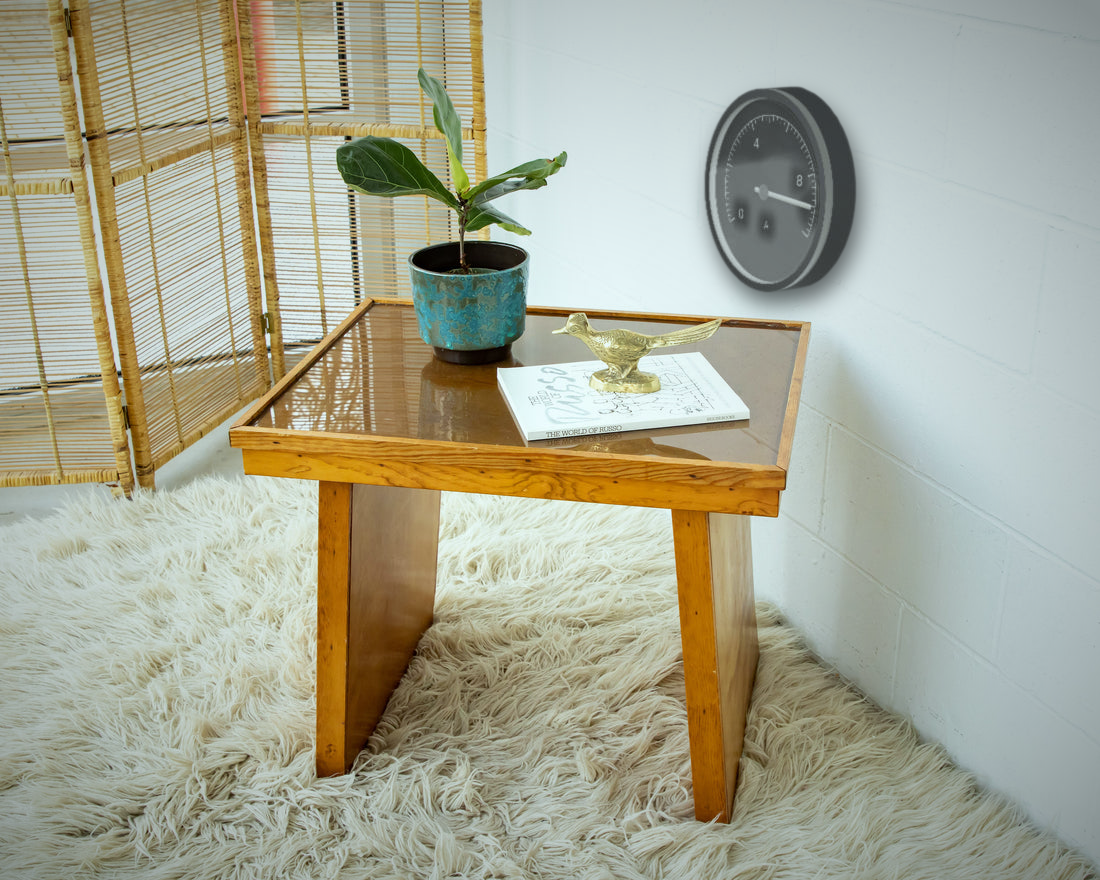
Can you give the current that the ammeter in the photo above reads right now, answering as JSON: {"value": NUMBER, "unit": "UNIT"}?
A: {"value": 9, "unit": "A"}
